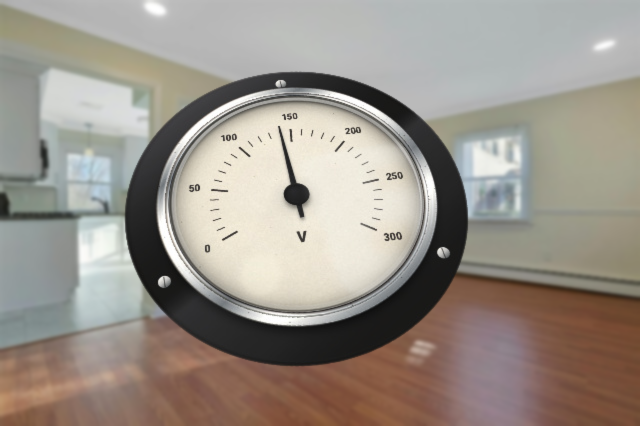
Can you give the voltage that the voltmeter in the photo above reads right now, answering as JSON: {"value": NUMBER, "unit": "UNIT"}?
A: {"value": 140, "unit": "V"}
